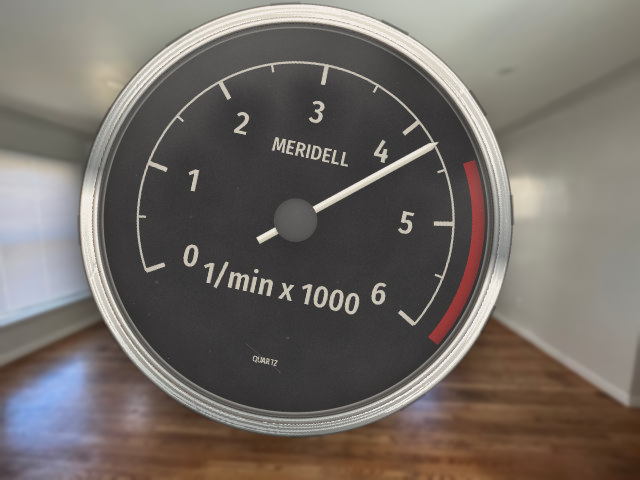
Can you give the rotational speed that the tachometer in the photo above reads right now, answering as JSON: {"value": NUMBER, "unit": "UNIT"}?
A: {"value": 4250, "unit": "rpm"}
